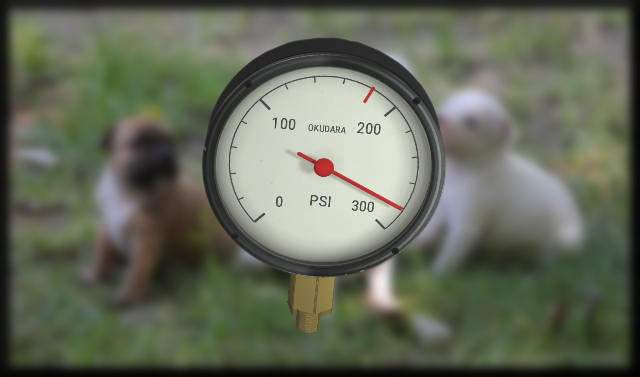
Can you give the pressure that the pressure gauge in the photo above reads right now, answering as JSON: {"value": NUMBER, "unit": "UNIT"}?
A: {"value": 280, "unit": "psi"}
